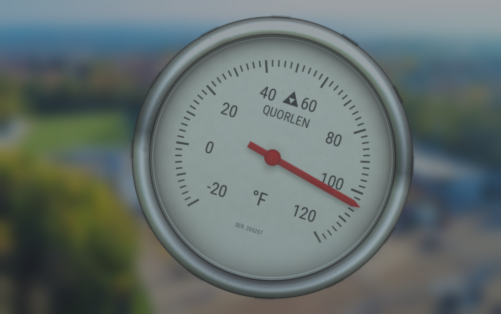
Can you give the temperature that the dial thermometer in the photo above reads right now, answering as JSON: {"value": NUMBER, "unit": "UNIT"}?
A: {"value": 104, "unit": "°F"}
